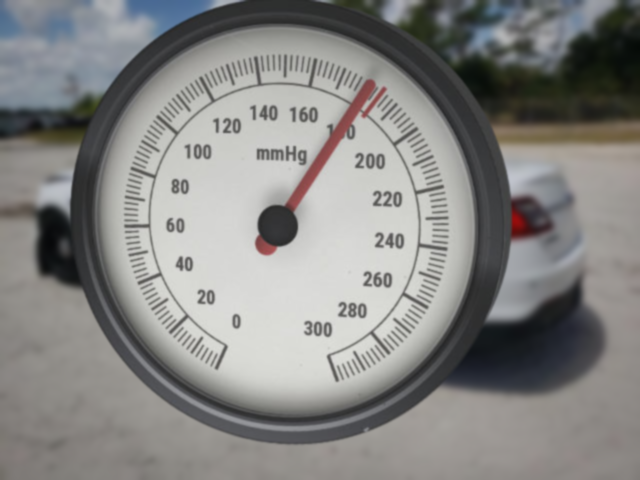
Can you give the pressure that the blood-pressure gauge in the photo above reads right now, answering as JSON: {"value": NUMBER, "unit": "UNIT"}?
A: {"value": 180, "unit": "mmHg"}
